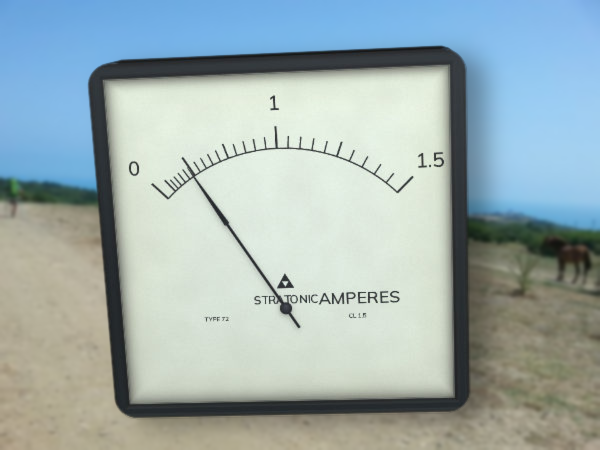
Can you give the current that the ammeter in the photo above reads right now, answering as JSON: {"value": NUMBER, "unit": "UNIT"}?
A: {"value": 0.5, "unit": "A"}
